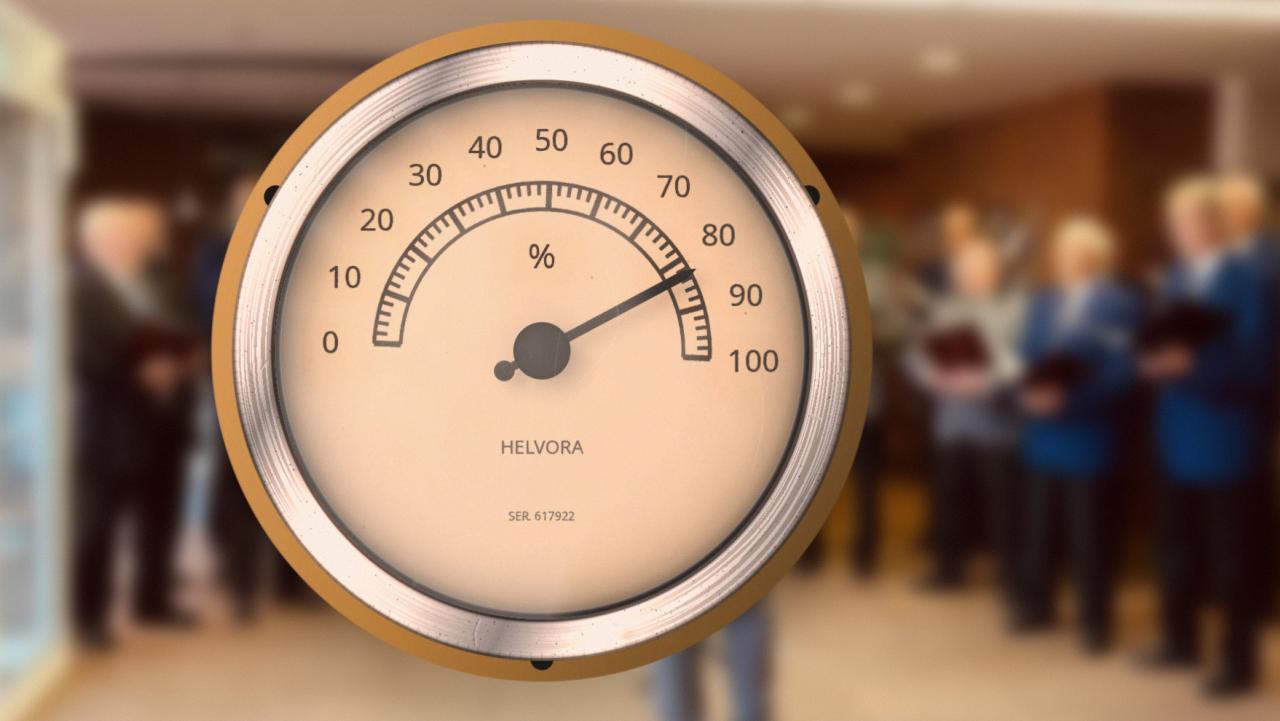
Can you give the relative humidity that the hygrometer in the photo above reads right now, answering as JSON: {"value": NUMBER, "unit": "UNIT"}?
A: {"value": 83, "unit": "%"}
